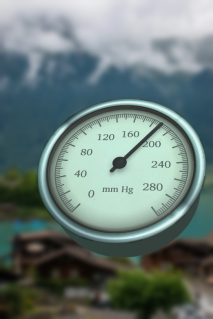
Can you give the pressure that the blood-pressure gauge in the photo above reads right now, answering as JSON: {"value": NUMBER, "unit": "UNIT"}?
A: {"value": 190, "unit": "mmHg"}
